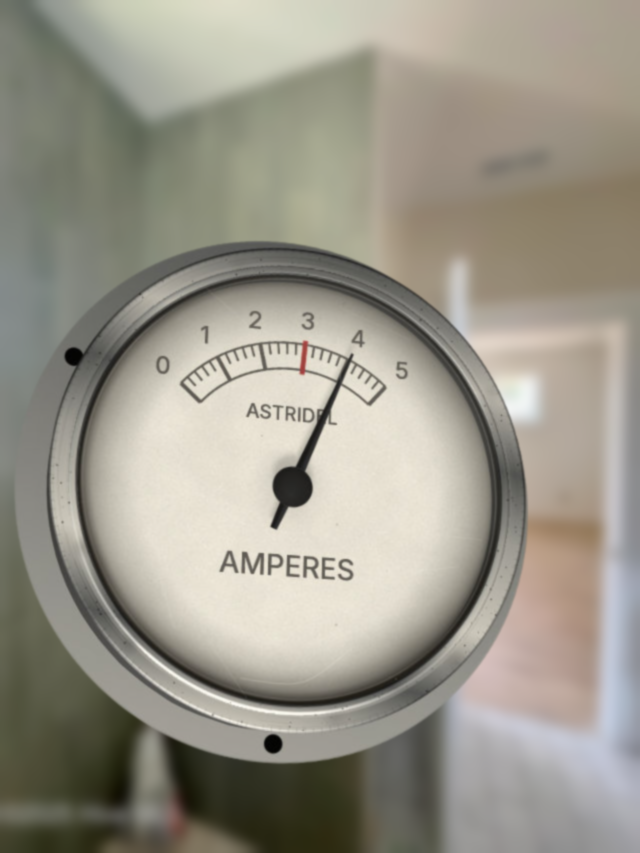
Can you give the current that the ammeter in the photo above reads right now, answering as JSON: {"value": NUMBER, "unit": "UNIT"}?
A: {"value": 4, "unit": "A"}
